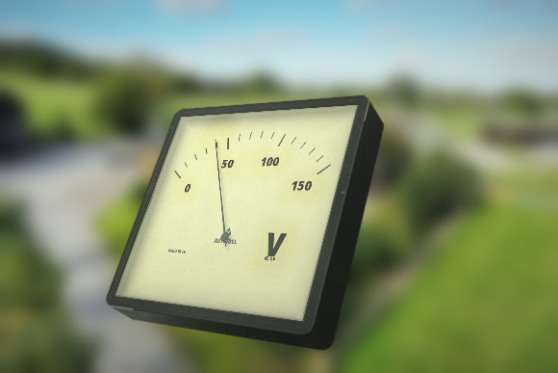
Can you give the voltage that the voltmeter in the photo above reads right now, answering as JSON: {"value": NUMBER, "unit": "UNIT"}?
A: {"value": 40, "unit": "V"}
